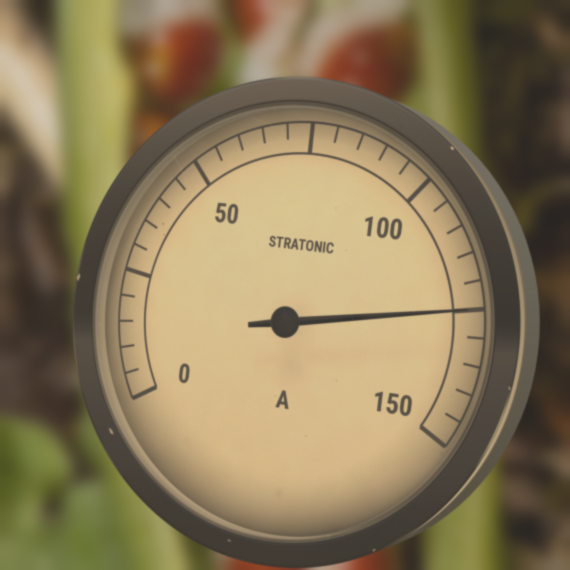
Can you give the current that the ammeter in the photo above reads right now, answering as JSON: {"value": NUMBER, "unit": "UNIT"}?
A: {"value": 125, "unit": "A"}
